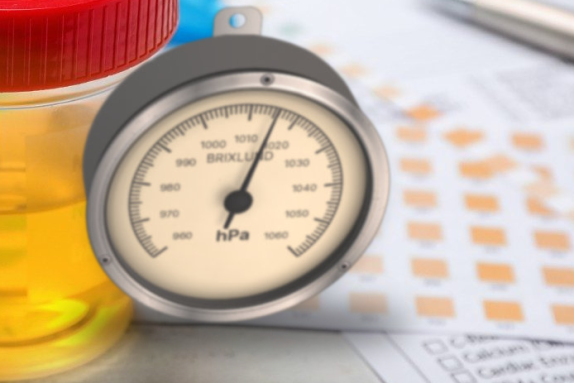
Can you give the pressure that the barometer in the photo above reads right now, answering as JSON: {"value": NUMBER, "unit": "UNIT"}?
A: {"value": 1015, "unit": "hPa"}
